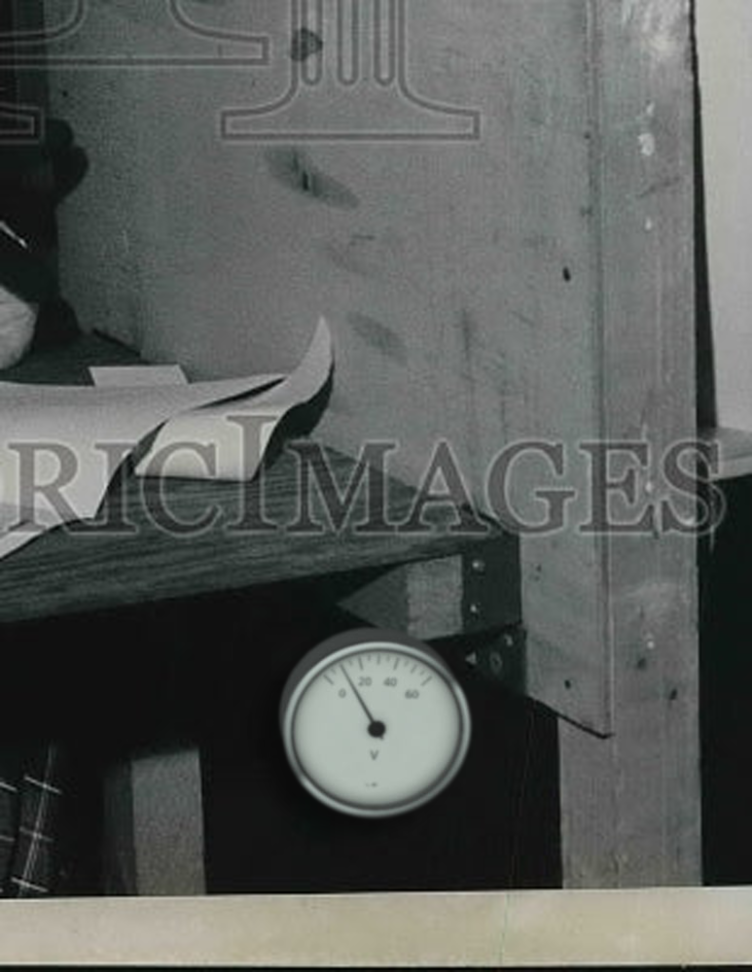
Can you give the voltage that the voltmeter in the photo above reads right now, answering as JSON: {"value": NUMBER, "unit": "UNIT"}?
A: {"value": 10, "unit": "V"}
